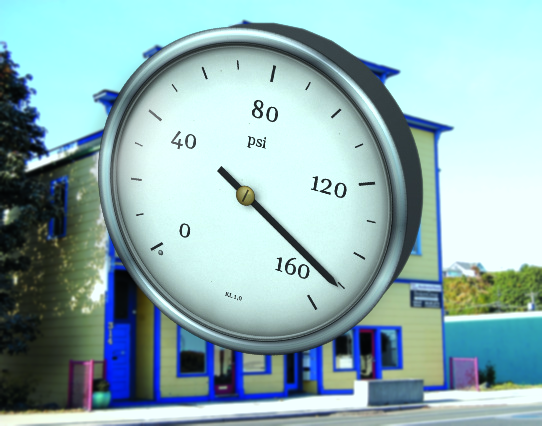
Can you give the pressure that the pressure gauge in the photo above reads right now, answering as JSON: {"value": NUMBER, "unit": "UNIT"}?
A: {"value": 150, "unit": "psi"}
